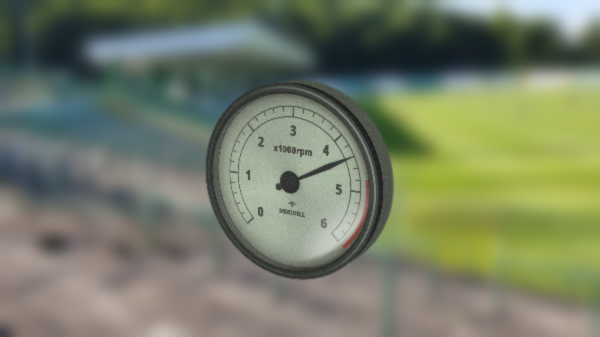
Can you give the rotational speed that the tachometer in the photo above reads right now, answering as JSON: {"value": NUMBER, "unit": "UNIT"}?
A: {"value": 4400, "unit": "rpm"}
